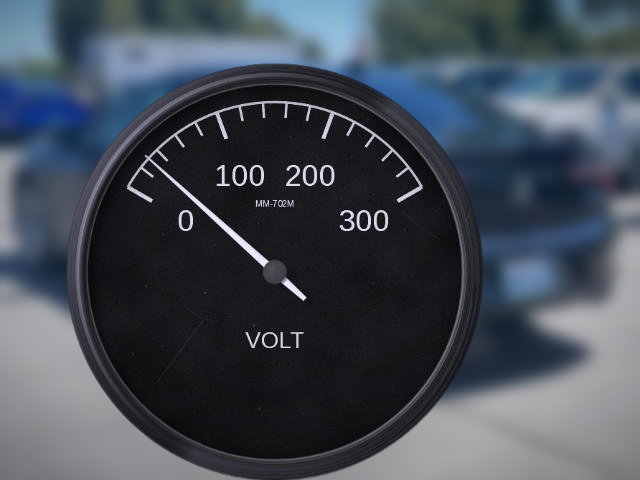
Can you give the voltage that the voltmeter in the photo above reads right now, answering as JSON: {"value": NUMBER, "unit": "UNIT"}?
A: {"value": 30, "unit": "V"}
